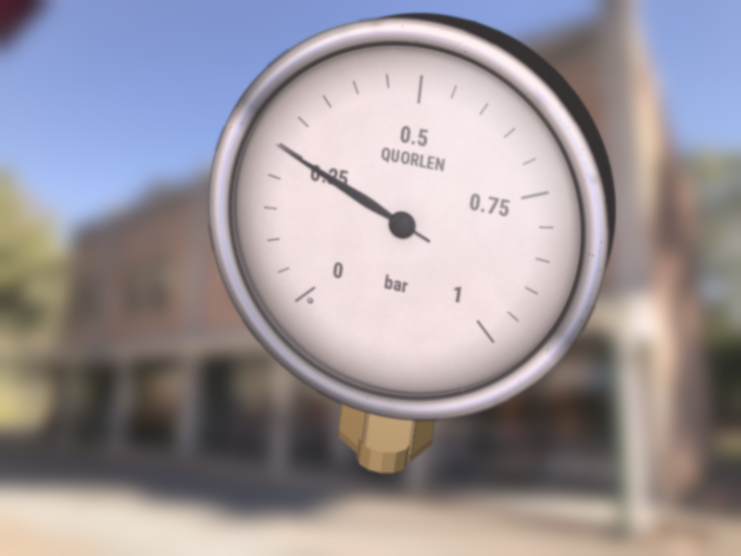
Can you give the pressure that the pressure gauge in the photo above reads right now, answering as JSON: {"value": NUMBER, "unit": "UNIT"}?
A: {"value": 0.25, "unit": "bar"}
